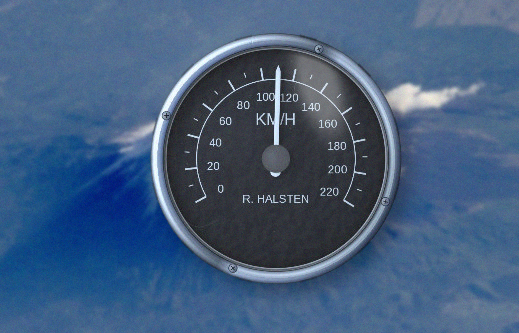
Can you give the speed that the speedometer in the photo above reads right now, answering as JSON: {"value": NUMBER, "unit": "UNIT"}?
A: {"value": 110, "unit": "km/h"}
